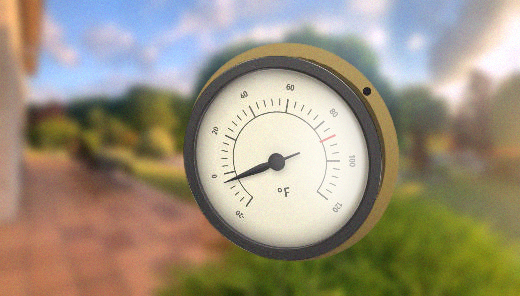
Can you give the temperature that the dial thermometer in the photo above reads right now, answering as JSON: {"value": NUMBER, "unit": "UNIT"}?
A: {"value": -4, "unit": "°F"}
